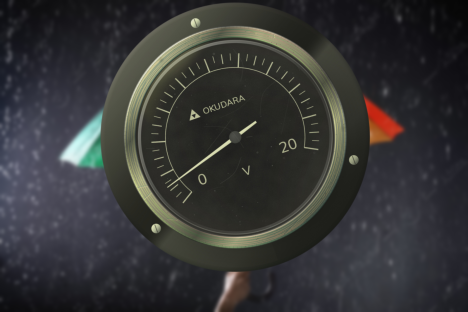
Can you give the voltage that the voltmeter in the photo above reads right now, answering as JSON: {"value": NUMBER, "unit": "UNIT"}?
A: {"value": 1.25, "unit": "V"}
